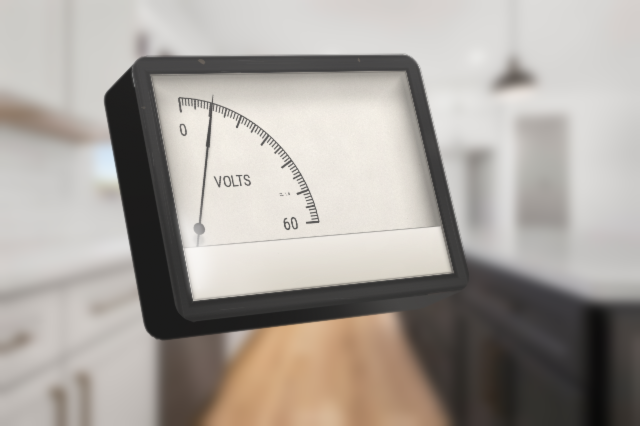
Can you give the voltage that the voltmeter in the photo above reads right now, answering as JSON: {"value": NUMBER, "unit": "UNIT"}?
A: {"value": 10, "unit": "V"}
